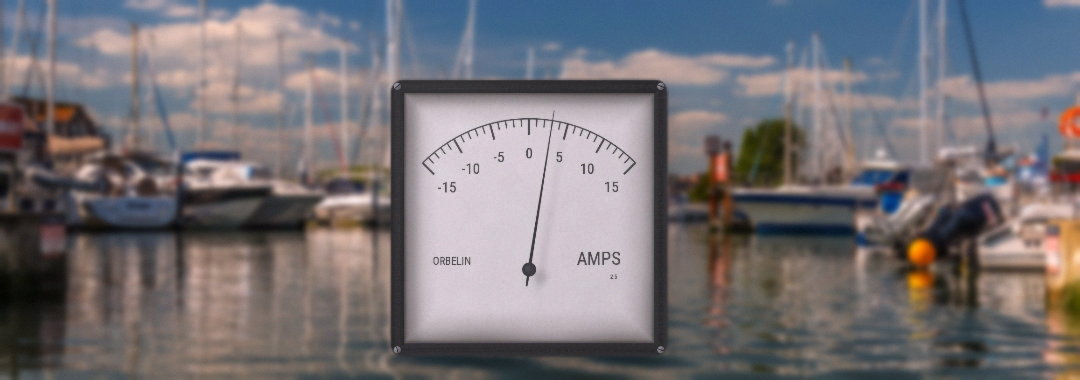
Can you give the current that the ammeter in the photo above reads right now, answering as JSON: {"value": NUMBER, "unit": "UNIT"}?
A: {"value": 3, "unit": "A"}
